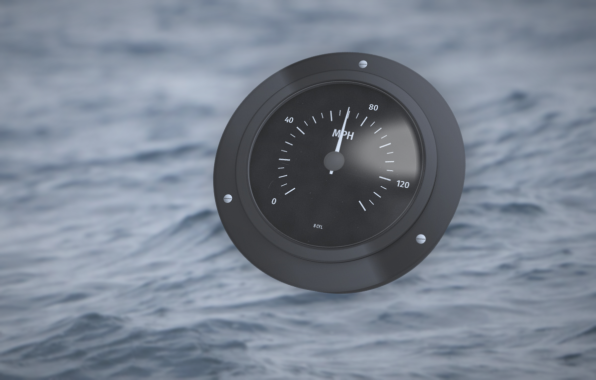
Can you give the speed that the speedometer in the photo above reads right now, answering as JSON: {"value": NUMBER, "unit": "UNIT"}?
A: {"value": 70, "unit": "mph"}
